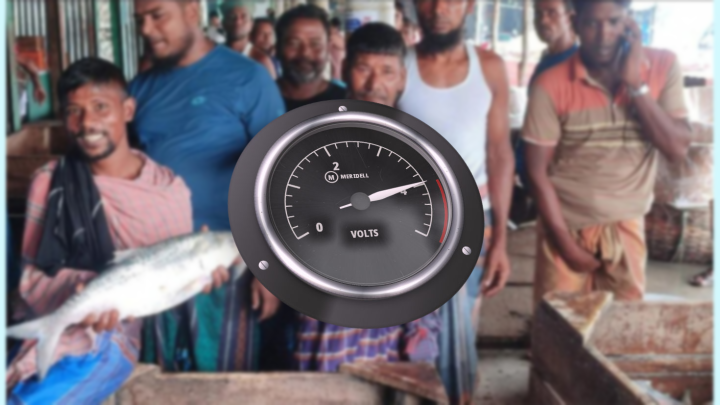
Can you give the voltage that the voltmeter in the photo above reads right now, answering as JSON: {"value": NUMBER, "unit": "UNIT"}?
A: {"value": 4, "unit": "V"}
